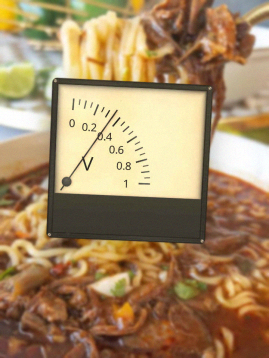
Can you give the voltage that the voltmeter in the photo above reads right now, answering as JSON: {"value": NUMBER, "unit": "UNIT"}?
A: {"value": 0.35, "unit": "V"}
